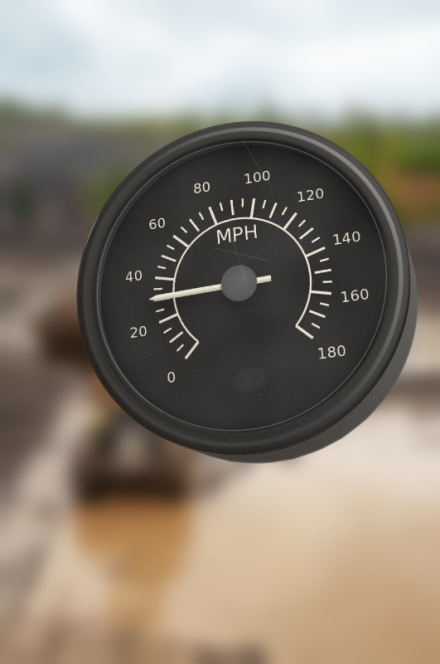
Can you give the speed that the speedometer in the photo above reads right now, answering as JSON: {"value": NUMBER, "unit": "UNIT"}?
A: {"value": 30, "unit": "mph"}
